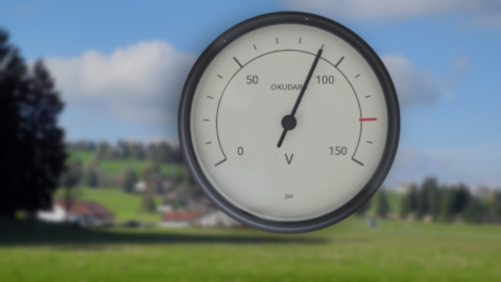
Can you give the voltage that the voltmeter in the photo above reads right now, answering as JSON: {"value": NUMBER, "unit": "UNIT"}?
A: {"value": 90, "unit": "V"}
